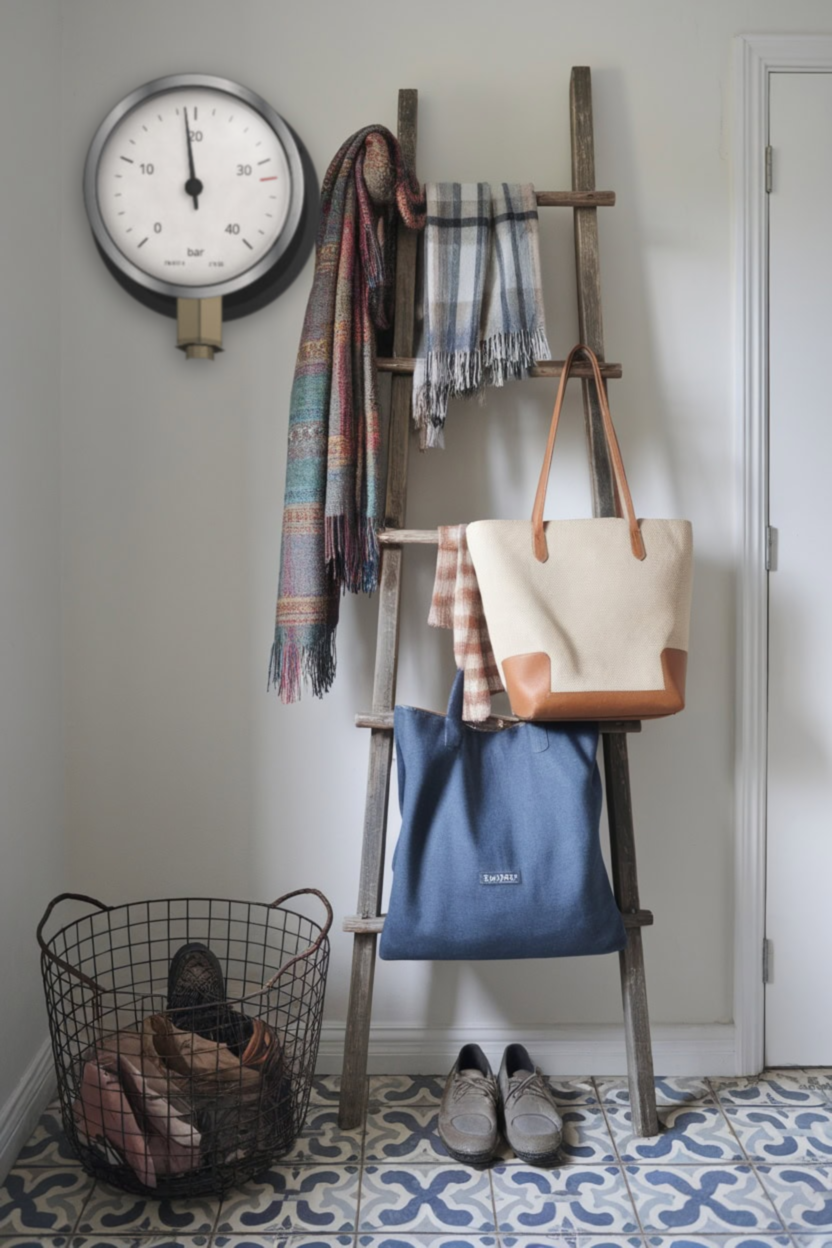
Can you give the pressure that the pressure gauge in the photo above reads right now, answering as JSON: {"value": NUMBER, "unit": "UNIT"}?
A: {"value": 19, "unit": "bar"}
